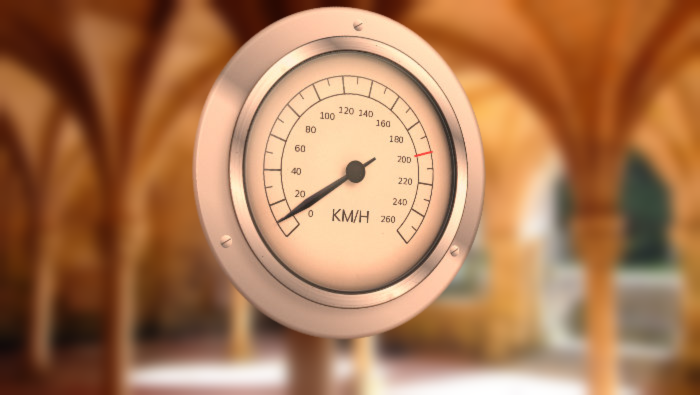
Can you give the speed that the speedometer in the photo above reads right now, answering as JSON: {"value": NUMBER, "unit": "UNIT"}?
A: {"value": 10, "unit": "km/h"}
